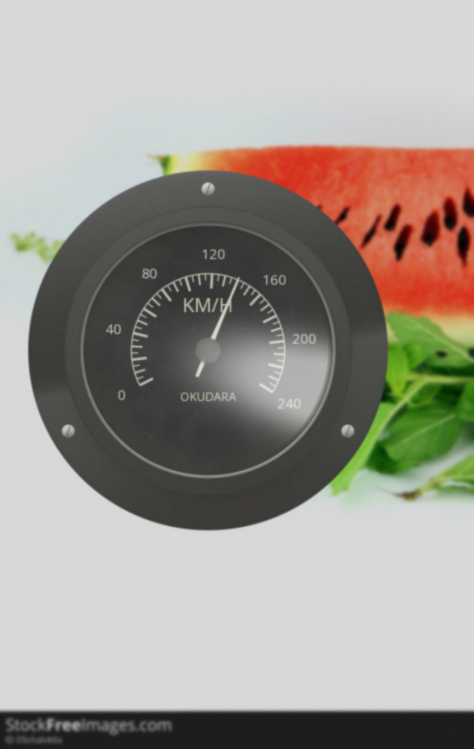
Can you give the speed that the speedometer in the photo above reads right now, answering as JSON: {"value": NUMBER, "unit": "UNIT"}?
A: {"value": 140, "unit": "km/h"}
